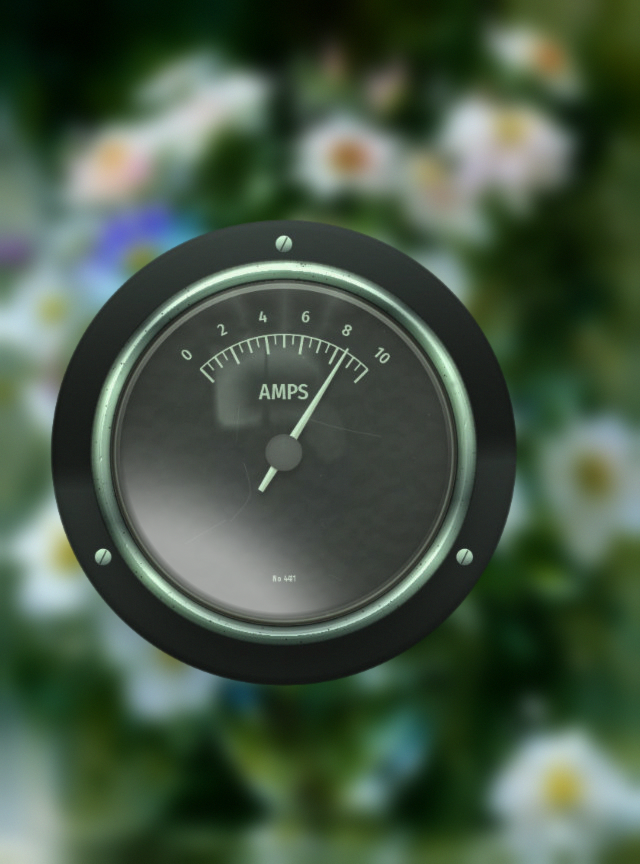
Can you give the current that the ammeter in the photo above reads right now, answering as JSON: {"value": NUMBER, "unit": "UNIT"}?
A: {"value": 8.5, "unit": "A"}
